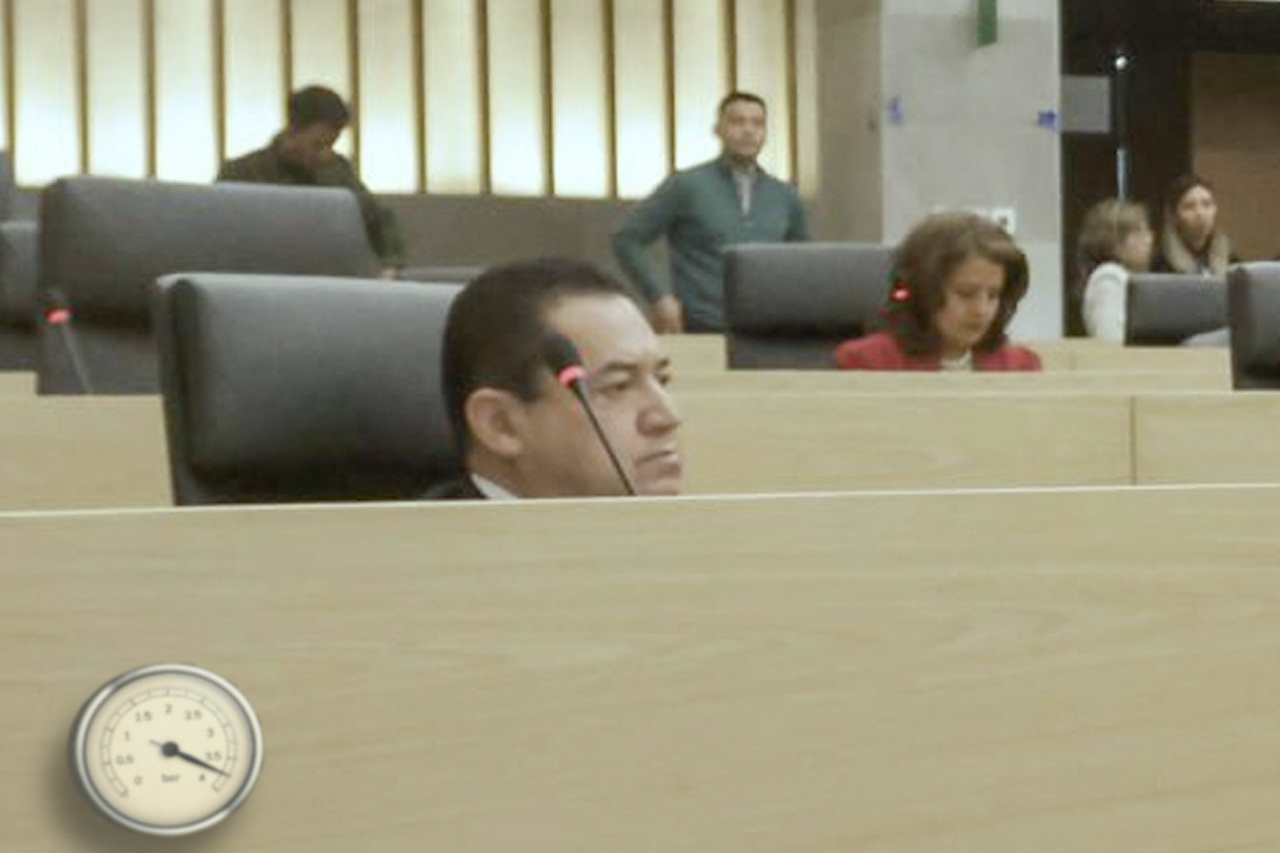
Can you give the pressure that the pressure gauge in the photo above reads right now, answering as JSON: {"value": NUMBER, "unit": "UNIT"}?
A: {"value": 3.75, "unit": "bar"}
